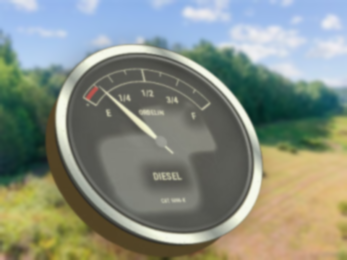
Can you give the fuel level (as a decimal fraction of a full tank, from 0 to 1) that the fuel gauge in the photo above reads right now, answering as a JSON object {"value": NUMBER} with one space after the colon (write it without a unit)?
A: {"value": 0.125}
